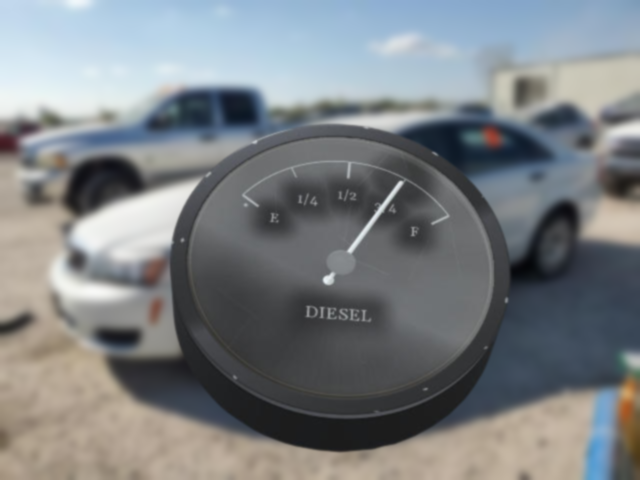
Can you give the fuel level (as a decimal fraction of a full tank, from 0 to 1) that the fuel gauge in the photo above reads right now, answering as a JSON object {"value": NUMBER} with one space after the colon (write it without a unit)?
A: {"value": 0.75}
